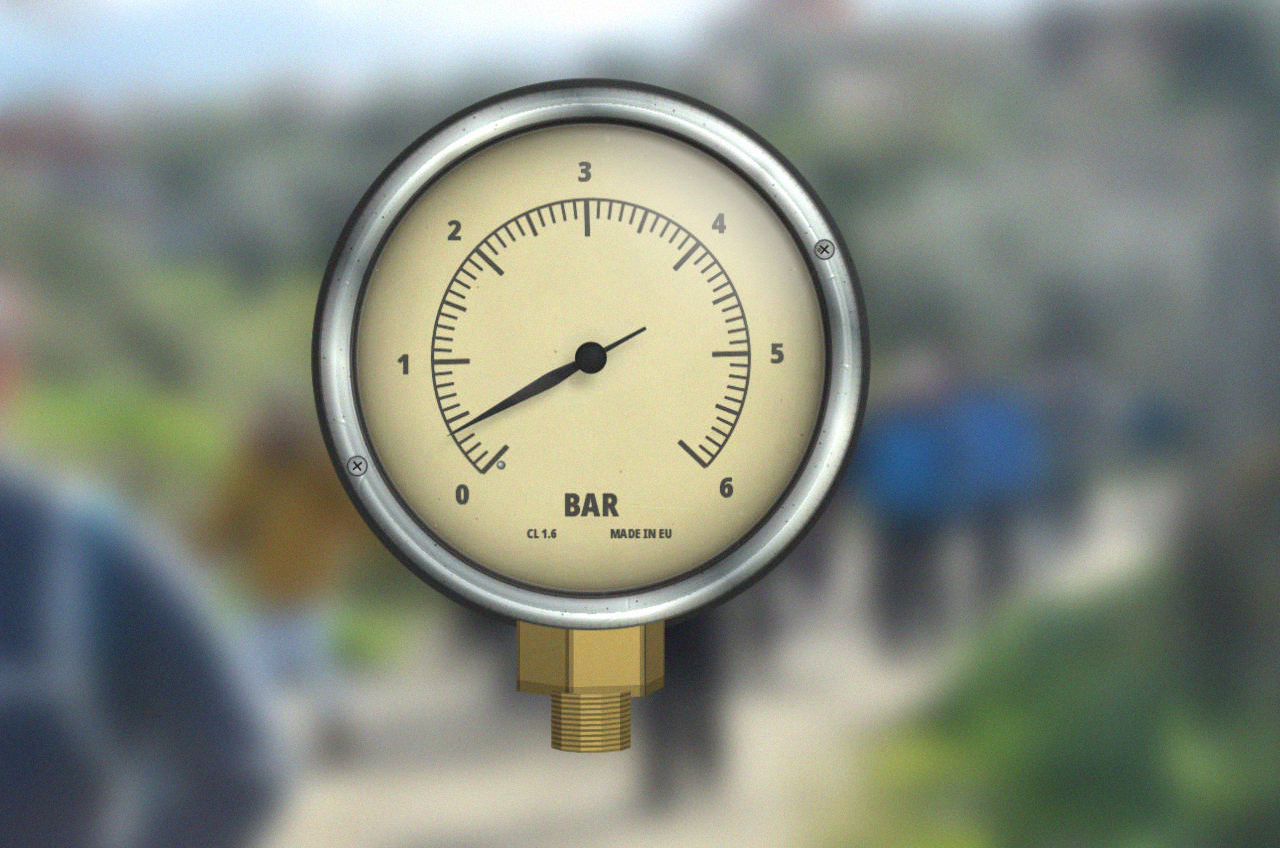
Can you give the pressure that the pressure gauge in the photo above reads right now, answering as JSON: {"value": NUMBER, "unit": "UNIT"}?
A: {"value": 0.4, "unit": "bar"}
